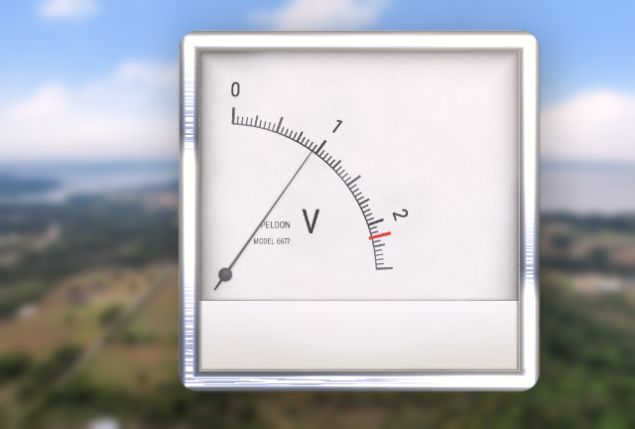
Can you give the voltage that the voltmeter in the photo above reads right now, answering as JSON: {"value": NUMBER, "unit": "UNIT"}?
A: {"value": 0.95, "unit": "V"}
